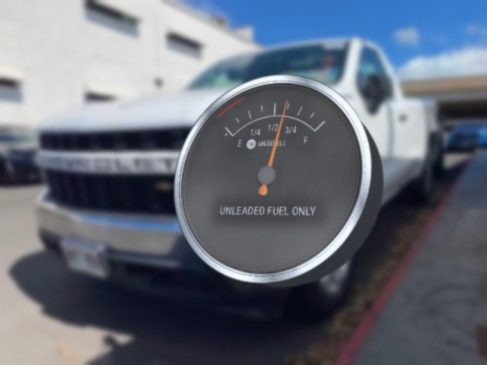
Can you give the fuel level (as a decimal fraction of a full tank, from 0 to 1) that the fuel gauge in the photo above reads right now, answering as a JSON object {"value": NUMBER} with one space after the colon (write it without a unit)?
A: {"value": 0.625}
